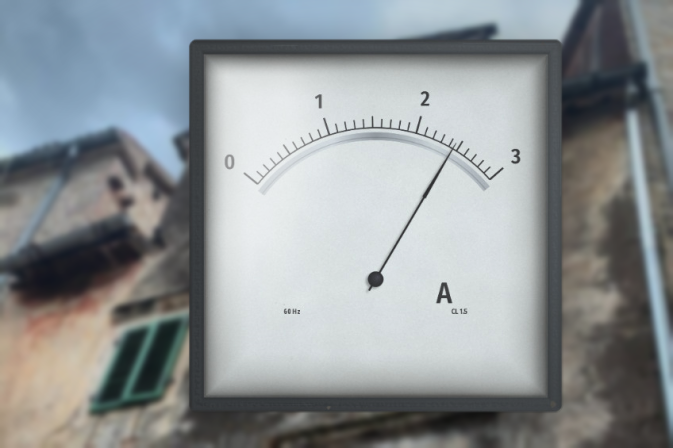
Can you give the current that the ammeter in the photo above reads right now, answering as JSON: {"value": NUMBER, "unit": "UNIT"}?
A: {"value": 2.45, "unit": "A"}
